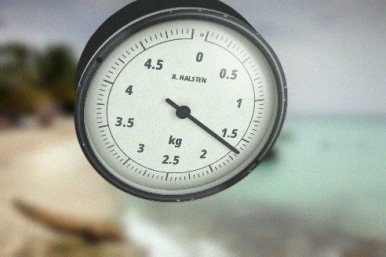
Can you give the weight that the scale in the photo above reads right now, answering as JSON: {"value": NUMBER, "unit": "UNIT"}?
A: {"value": 1.65, "unit": "kg"}
